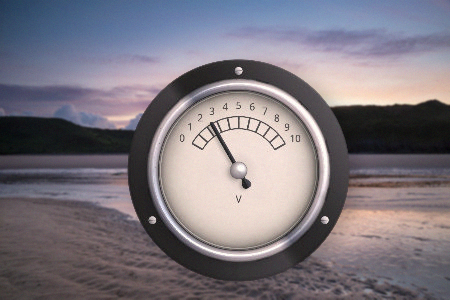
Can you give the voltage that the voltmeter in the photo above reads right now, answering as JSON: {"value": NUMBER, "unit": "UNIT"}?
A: {"value": 2.5, "unit": "V"}
